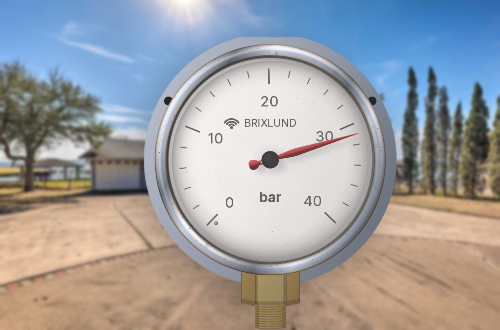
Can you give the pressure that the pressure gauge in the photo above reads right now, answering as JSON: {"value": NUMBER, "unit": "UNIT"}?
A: {"value": 31, "unit": "bar"}
